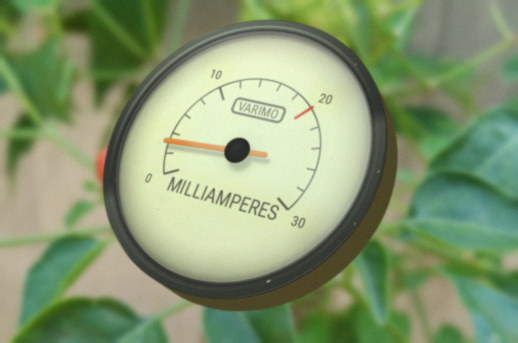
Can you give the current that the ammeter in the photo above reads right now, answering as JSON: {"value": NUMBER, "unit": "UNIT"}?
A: {"value": 3, "unit": "mA"}
